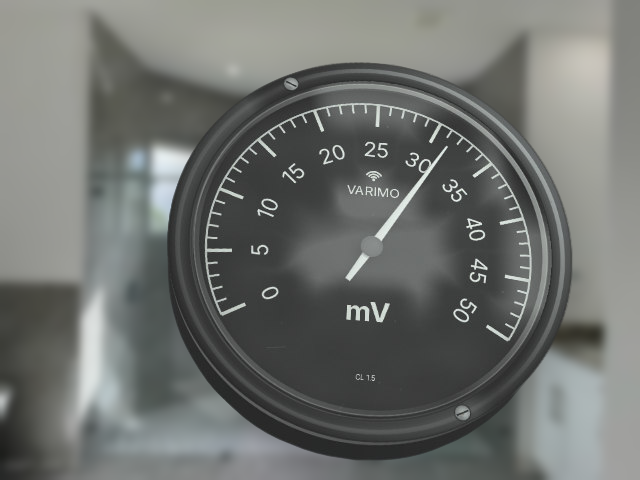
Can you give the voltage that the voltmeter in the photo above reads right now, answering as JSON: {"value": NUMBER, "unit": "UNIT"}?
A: {"value": 31.5, "unit": "mV"}
